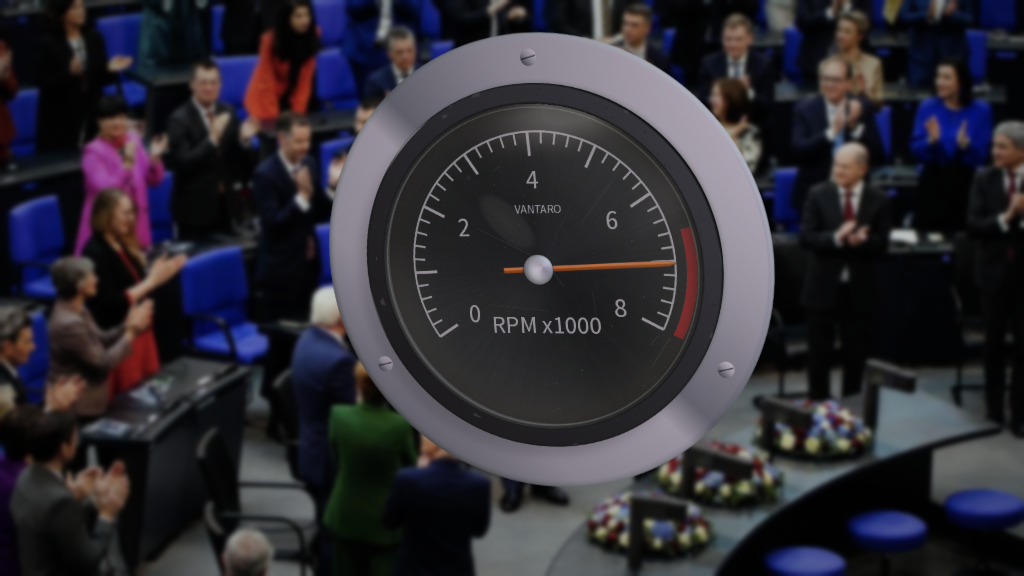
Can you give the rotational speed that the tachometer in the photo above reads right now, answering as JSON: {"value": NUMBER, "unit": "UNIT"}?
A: {"value": 7000, "unit": "rpm"}
